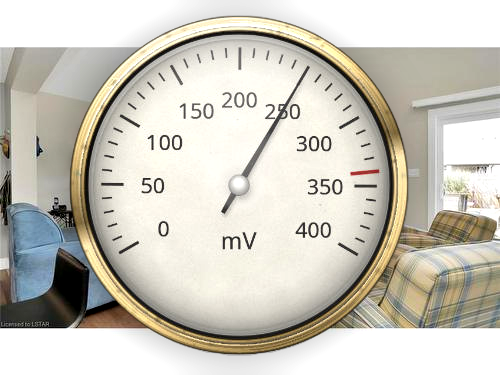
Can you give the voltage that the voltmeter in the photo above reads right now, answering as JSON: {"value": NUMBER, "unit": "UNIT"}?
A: {"value": 250, "unit": "mV"}
